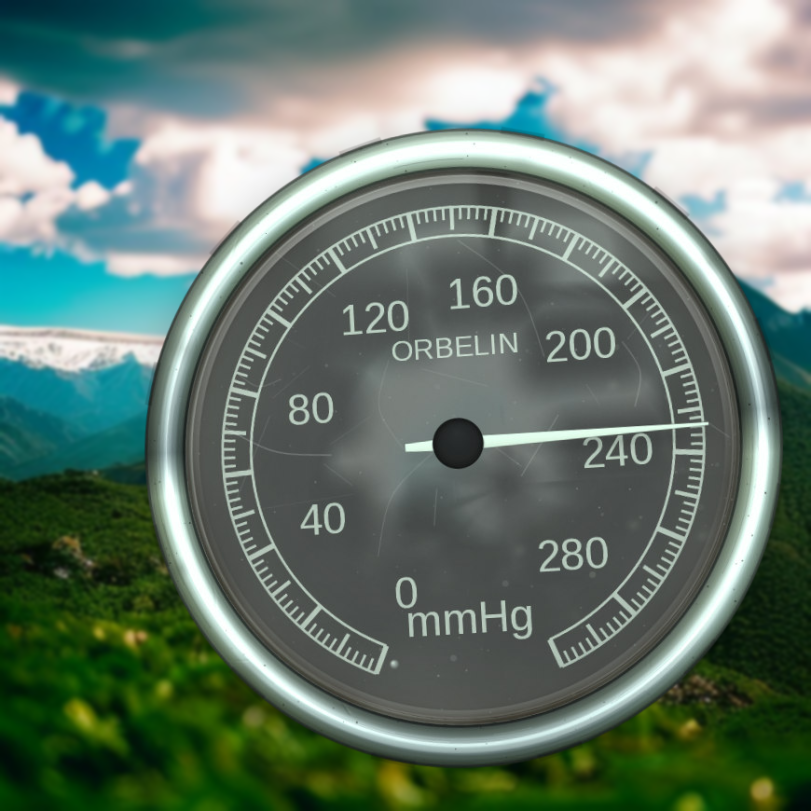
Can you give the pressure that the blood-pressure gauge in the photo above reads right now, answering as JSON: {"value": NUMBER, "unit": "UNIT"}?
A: {"value": 234, "unit": "mmHg"}
